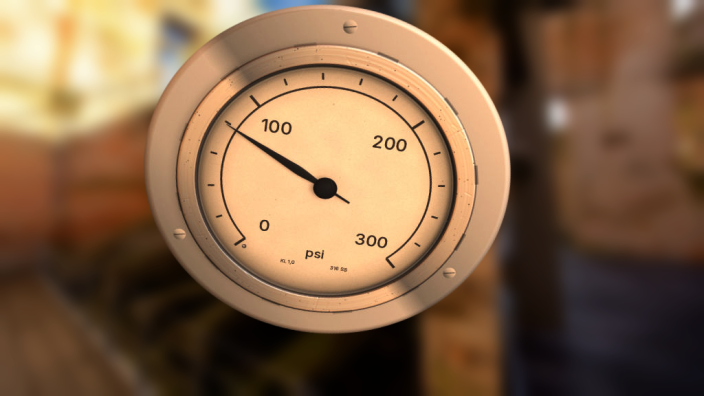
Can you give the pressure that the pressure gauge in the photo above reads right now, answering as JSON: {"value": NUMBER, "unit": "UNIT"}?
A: {"value": 80, "unit": "psi"}
